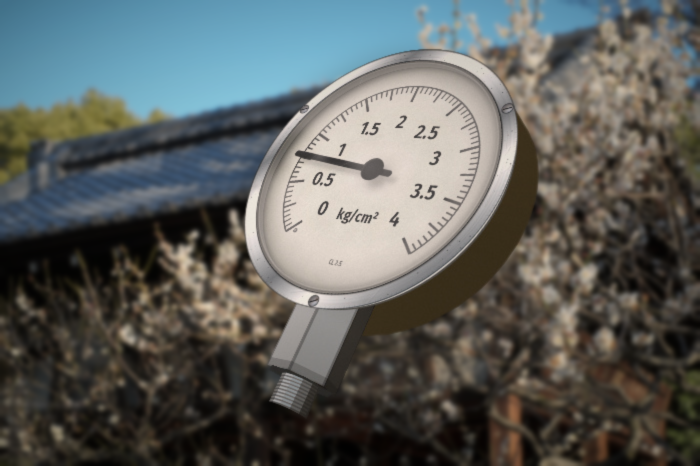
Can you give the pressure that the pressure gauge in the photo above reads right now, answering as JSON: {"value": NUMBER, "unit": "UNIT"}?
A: {"value": 0.75, "unit": "kg/cm²"}
